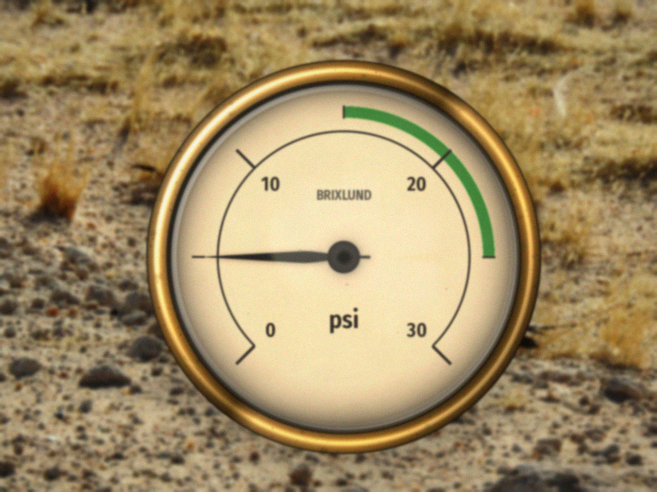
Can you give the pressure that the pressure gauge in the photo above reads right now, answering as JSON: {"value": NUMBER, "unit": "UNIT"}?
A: {"value": 5, "unit": "psi"}
